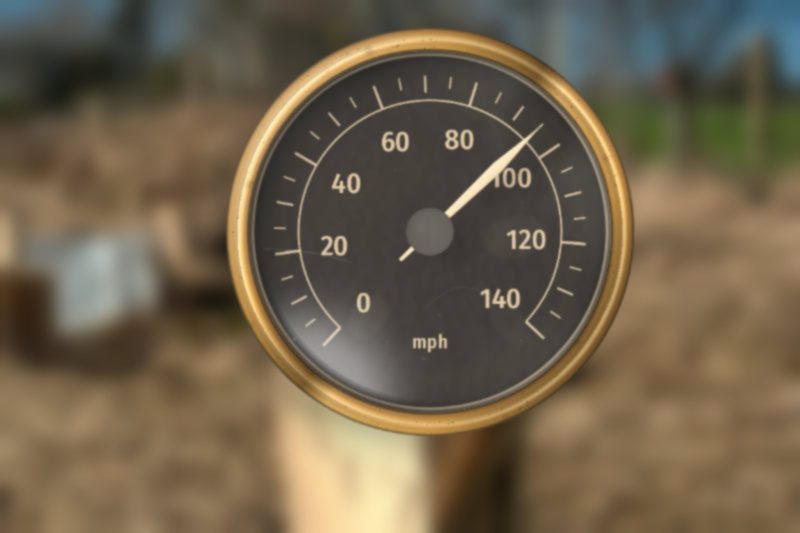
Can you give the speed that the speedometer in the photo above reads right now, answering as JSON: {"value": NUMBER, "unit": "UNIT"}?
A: {"value": 95, "unit": "mph"}
